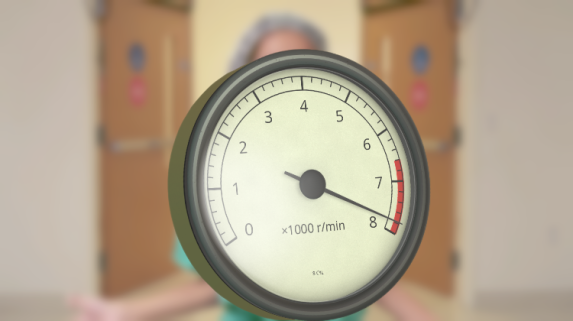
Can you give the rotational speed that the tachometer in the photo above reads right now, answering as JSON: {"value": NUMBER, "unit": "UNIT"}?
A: {"value": 7800, "unit": "rpm"}
